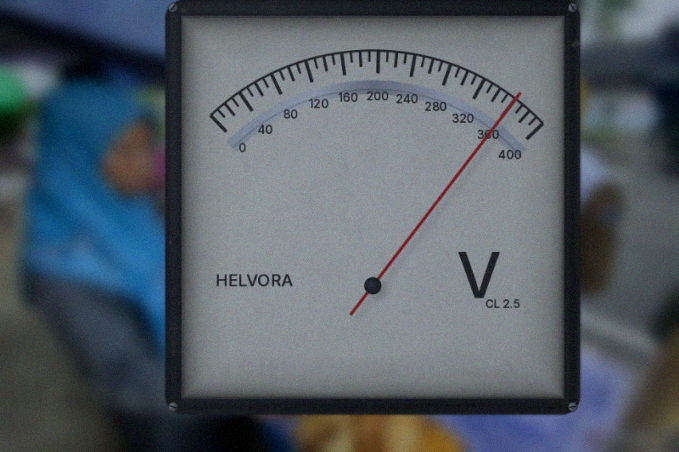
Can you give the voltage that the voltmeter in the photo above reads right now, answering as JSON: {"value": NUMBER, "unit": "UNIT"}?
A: {"value": 360, "unit": "V"}
